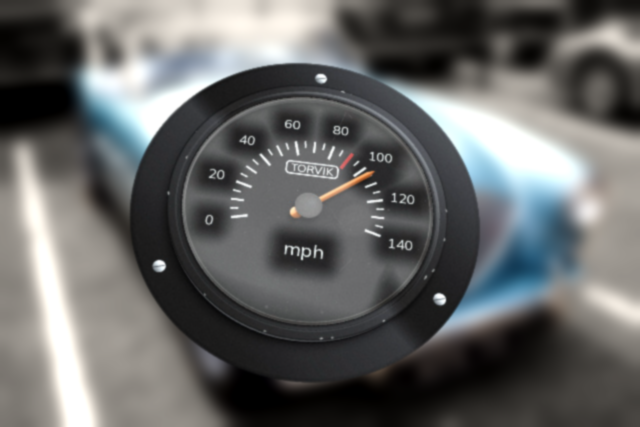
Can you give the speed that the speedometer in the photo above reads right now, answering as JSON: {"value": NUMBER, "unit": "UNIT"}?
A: {"value": 105, "unit": "mph"}
